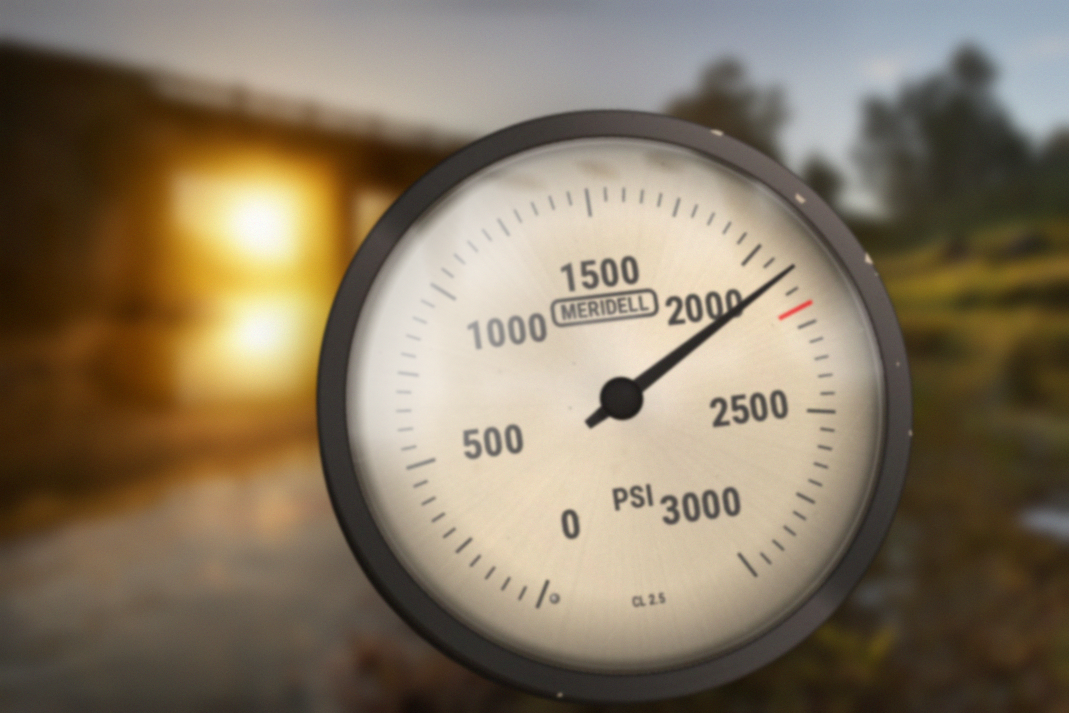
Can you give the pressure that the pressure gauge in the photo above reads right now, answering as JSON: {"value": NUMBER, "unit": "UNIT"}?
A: {"value": 2100, "unit": "psi"}
